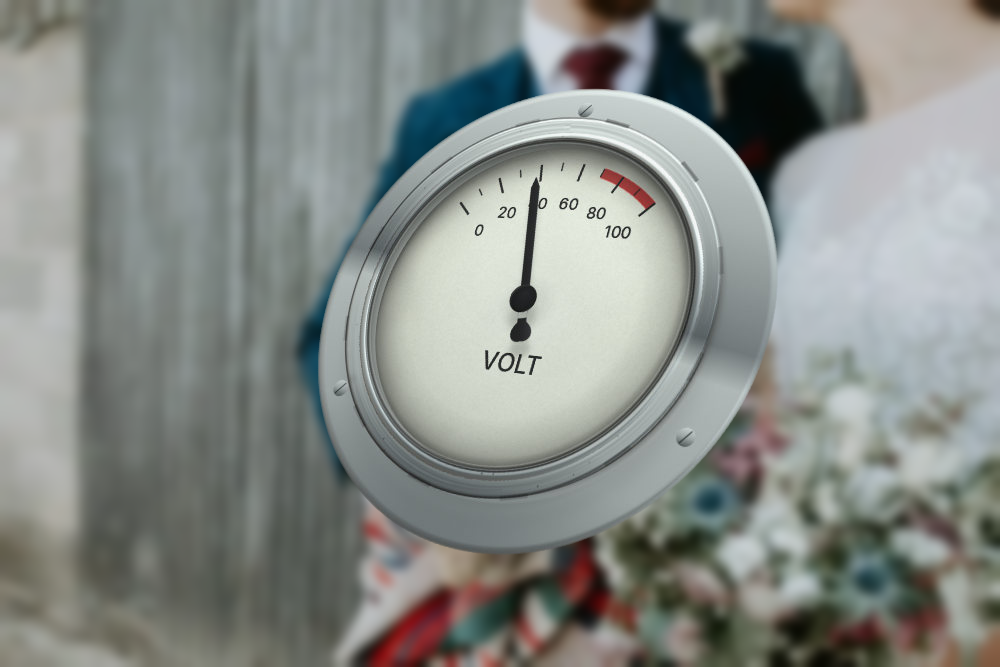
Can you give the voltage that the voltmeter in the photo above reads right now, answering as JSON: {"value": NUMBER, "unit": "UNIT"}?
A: {"value": 40, "unit": "V"}
